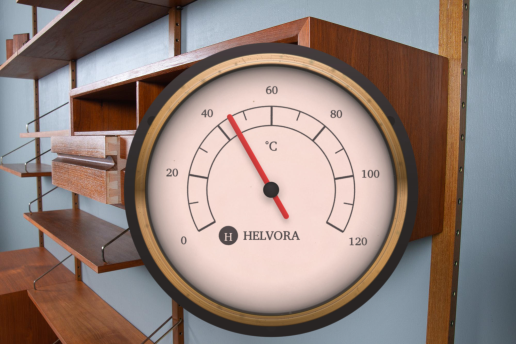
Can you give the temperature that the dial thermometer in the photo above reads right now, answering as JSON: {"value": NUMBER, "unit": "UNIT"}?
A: {"value": 45, "unit": "°C"}
